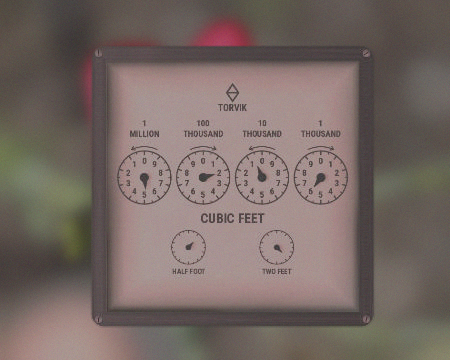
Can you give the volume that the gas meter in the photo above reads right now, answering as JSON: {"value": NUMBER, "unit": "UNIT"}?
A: {"value": 520600, "unit": "ft³"}
